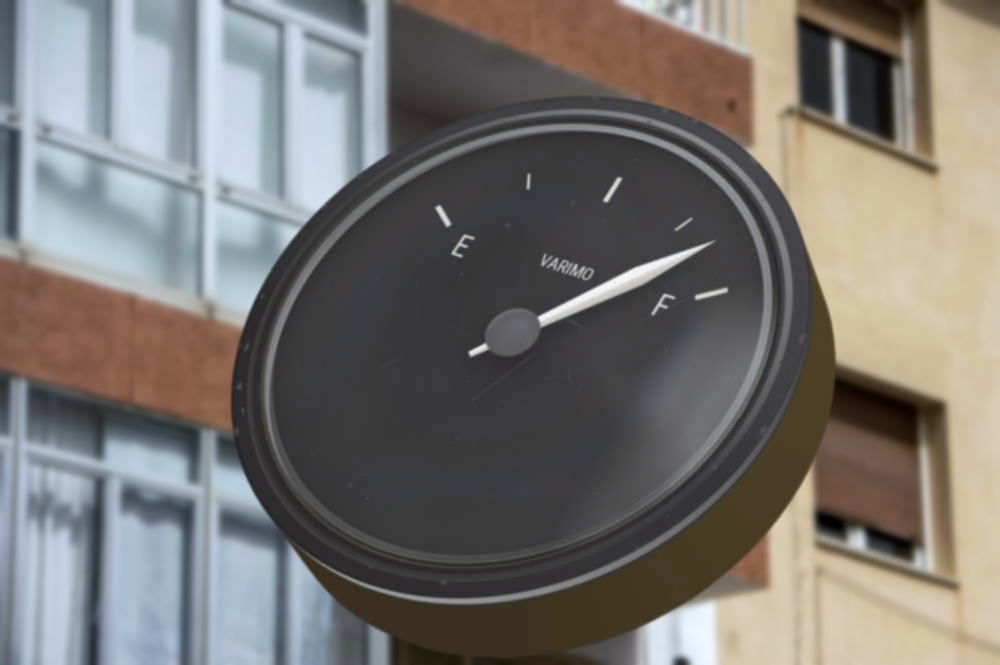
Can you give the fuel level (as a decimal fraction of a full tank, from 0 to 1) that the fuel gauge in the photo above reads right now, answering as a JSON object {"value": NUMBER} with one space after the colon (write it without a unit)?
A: {"value": 0.875}
